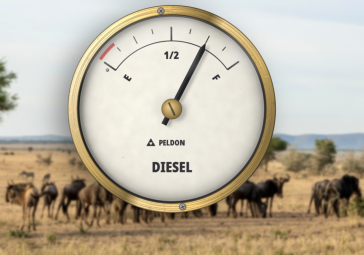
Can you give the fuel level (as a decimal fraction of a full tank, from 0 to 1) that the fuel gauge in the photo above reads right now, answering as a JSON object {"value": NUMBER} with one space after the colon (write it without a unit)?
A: {"value": 0.75}
